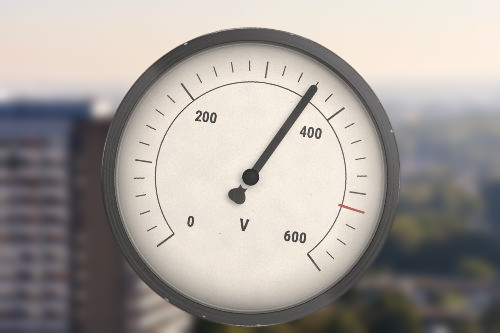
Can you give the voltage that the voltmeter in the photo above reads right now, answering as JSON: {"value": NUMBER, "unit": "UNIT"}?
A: {"value": 360, "unit": "V"}
